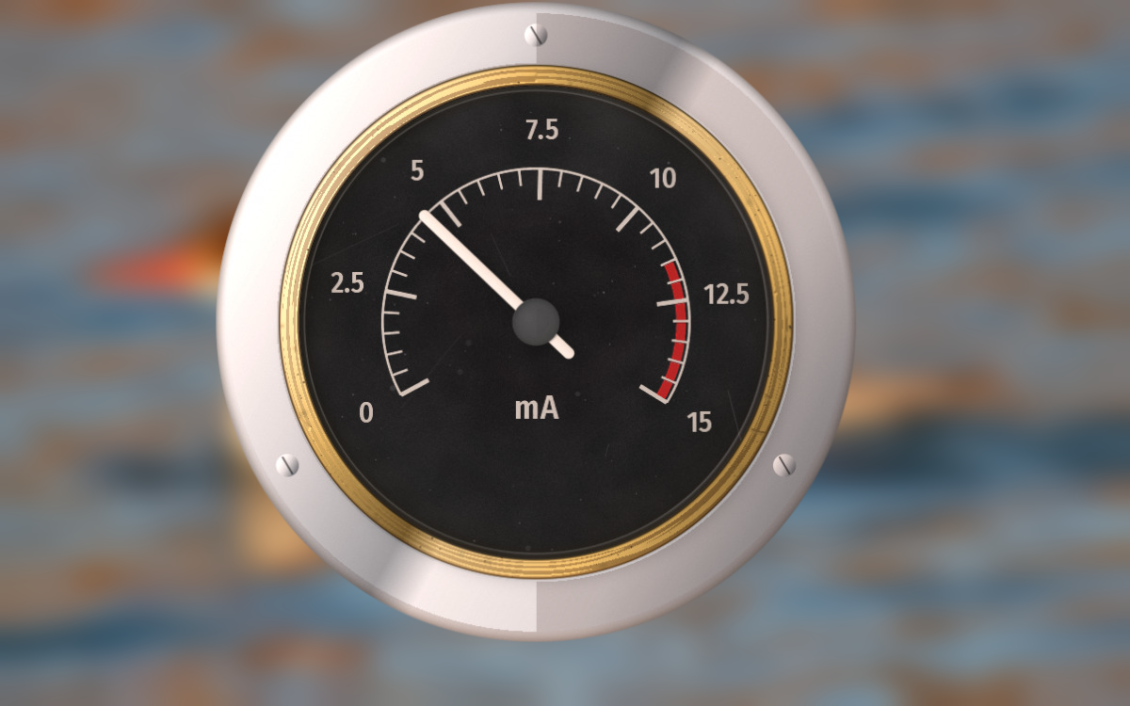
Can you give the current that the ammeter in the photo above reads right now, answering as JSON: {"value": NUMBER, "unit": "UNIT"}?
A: {"value": 4.5, "unit": "mA"}
